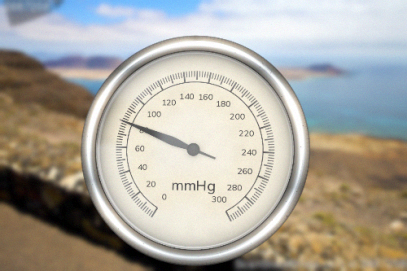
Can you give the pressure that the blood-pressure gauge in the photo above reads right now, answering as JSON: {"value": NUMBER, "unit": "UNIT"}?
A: {"value": 80, "unit": "mmHg"}
